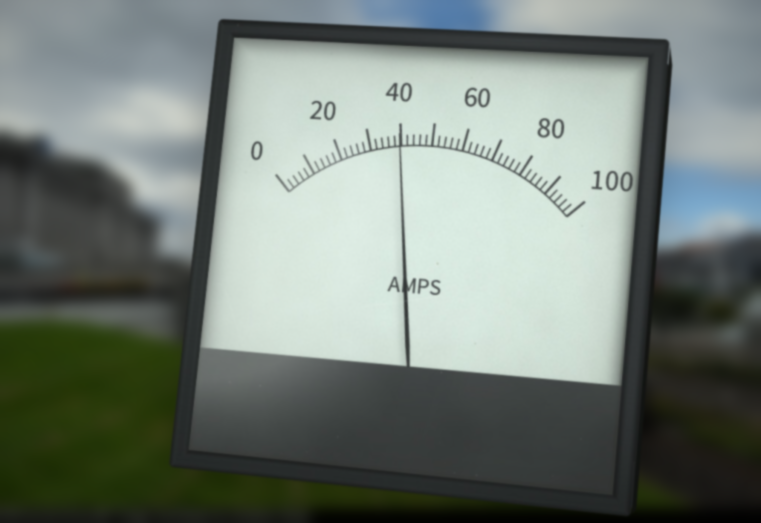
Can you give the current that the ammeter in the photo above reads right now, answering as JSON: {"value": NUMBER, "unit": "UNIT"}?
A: {"value": 40, "unit": "A"}
